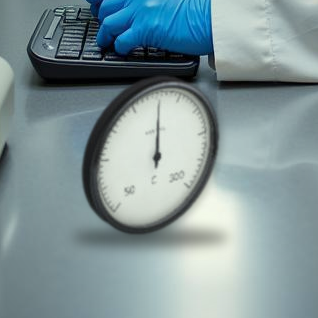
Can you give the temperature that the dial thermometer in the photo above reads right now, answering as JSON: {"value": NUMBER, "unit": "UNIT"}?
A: {"value": 175, "unit": "°C"}
